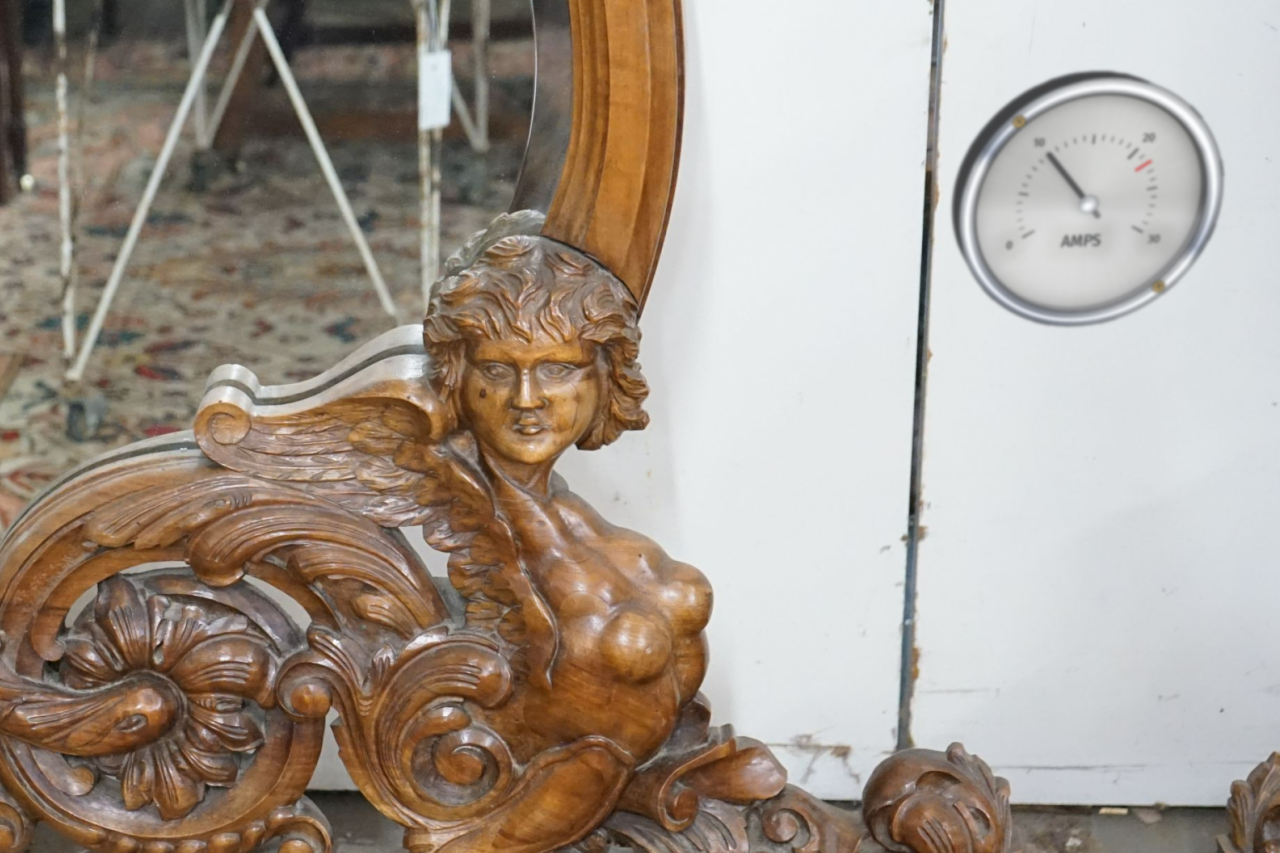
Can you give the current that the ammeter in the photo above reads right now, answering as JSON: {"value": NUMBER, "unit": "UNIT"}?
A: {"value": 10, "unit": "A"}
